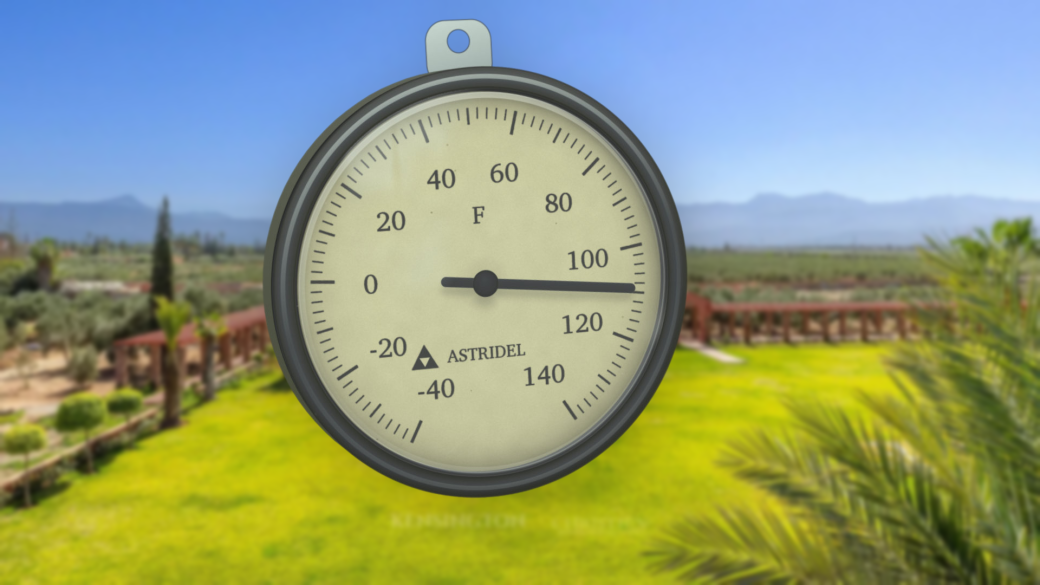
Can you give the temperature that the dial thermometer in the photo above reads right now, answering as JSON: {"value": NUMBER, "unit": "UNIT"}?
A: {"value": 109, "unit": "°F"}
